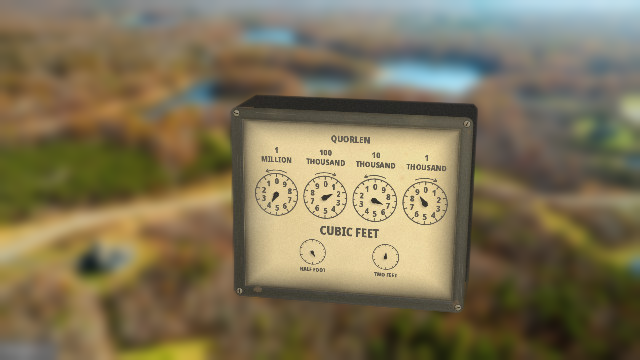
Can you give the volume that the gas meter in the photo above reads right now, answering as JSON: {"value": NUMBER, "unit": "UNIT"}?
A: {"value": 416900, "unit": "ft³"}
